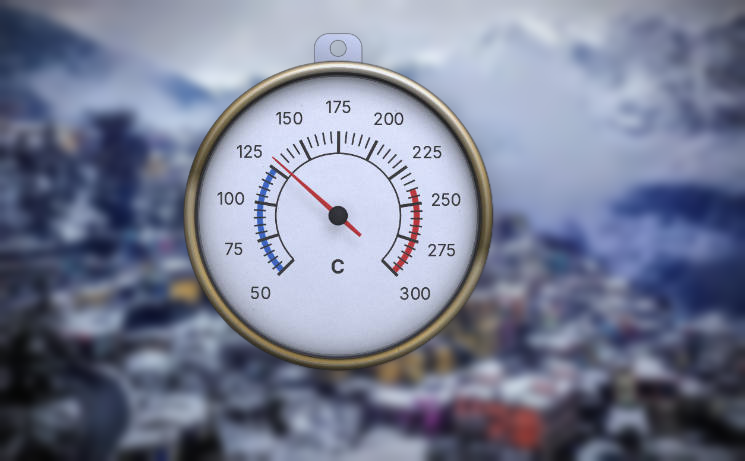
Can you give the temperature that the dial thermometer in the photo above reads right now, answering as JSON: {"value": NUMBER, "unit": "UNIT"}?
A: {"value": 130, "unit": "°C"}
